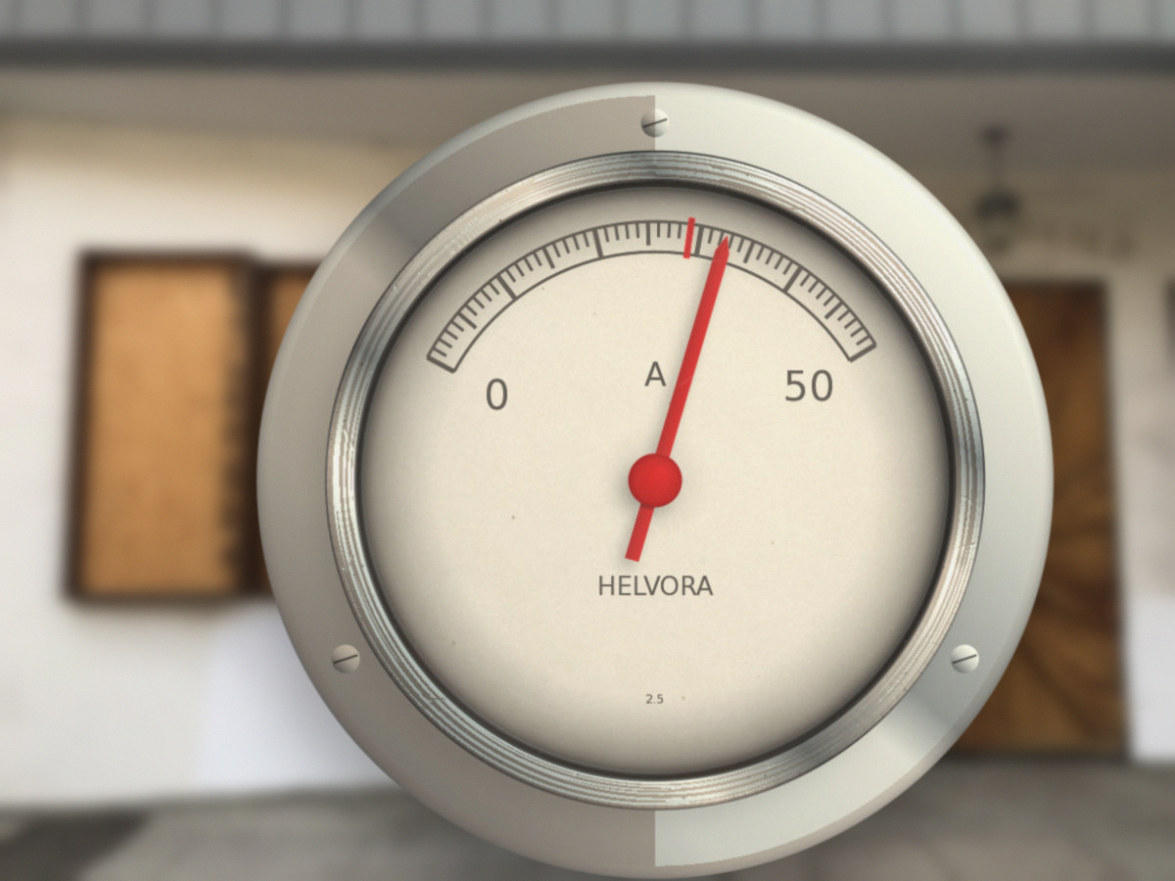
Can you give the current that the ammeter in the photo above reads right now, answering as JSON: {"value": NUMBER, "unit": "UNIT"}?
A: {"value": 32.5, "unit": "A"}
